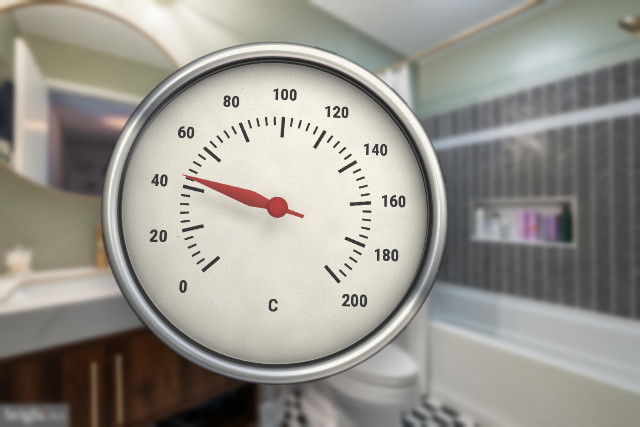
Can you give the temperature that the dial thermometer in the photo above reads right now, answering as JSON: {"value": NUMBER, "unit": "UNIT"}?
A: {"value": 44, "unit": "°C"}
